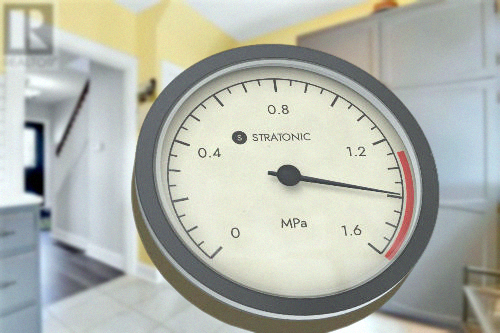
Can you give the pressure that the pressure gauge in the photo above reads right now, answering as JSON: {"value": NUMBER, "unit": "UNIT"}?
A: {"value": 1.4, "unit": "MPa"}
